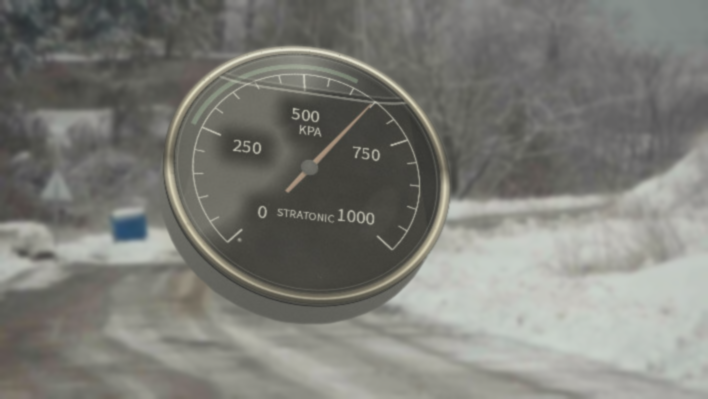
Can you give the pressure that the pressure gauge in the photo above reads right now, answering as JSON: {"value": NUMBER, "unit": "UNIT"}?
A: {"value": 650, "unit": "kPa"}
